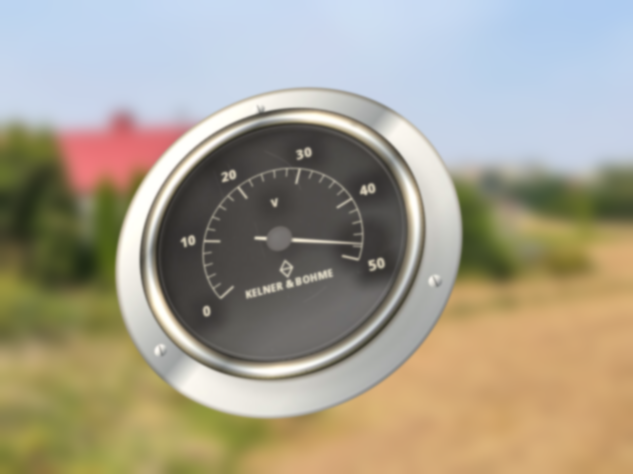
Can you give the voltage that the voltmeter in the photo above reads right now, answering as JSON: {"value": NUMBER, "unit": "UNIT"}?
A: {"value": 48, "unit": "V"}
